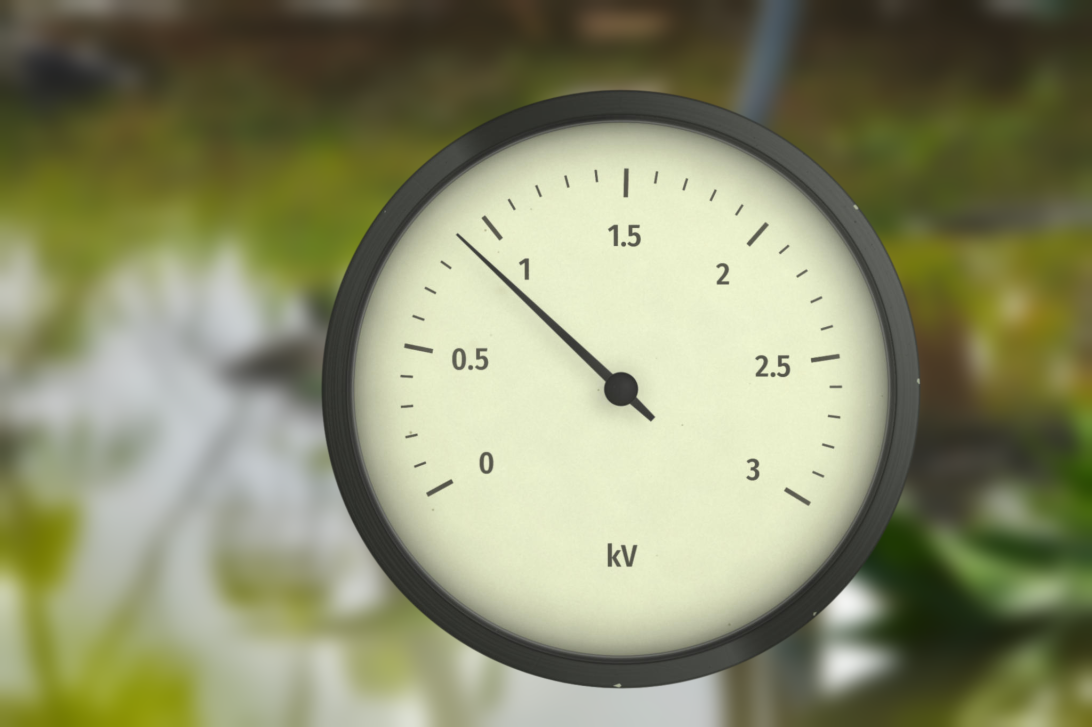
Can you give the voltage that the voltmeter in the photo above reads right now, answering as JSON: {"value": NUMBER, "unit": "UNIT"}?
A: {"value": 0.9, "unit": "kV"}
